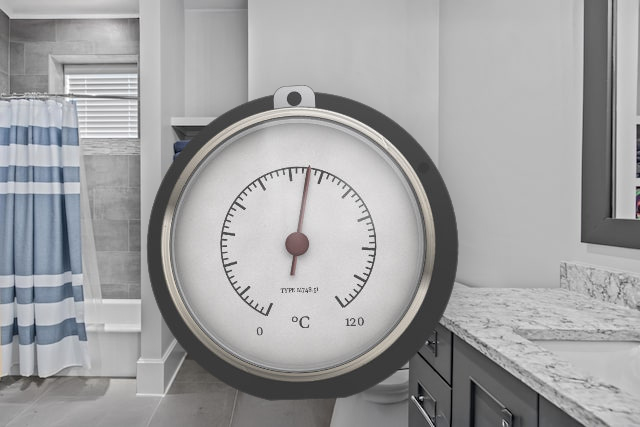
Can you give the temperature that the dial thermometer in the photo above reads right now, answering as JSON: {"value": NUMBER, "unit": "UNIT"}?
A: {"value": 66, "unit": "°C"}
